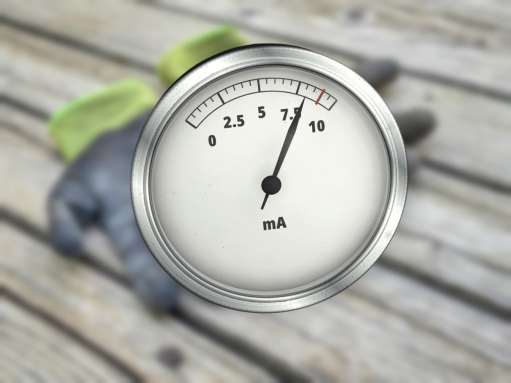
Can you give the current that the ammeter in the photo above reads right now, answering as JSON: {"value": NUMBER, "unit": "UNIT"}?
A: {"value": 8, "unit": "mA"}
